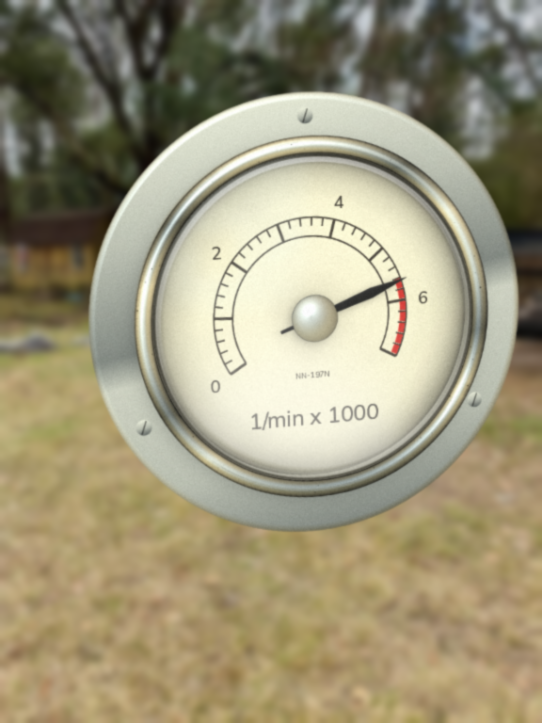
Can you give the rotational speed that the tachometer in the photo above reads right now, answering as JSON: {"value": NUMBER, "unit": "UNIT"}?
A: {"value": 5600, "unit": "rpm"}
